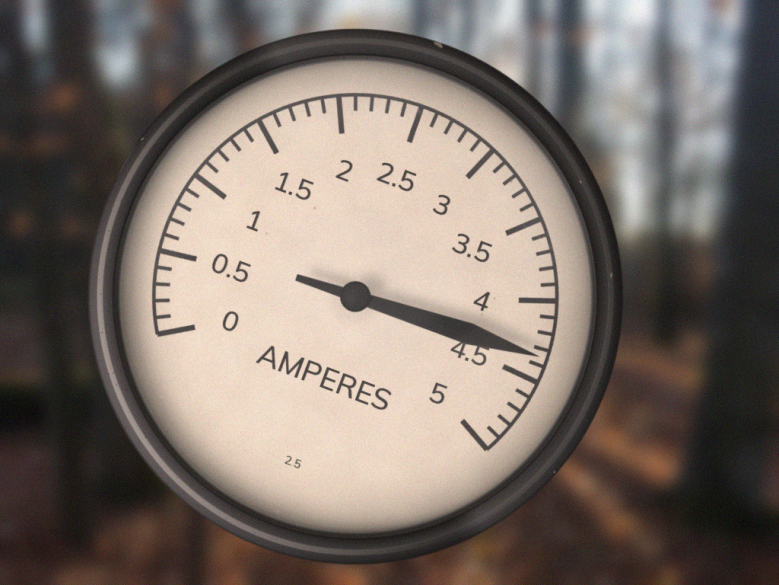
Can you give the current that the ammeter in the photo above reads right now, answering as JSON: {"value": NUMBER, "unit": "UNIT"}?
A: {"value": 4.35, "unit": "A"}
